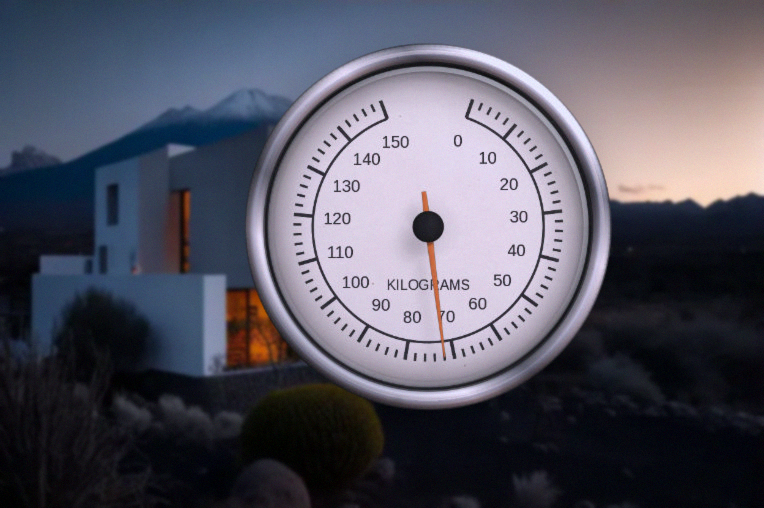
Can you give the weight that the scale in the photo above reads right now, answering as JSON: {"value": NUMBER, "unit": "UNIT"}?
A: {"value": 72, "unit": "kg"}
